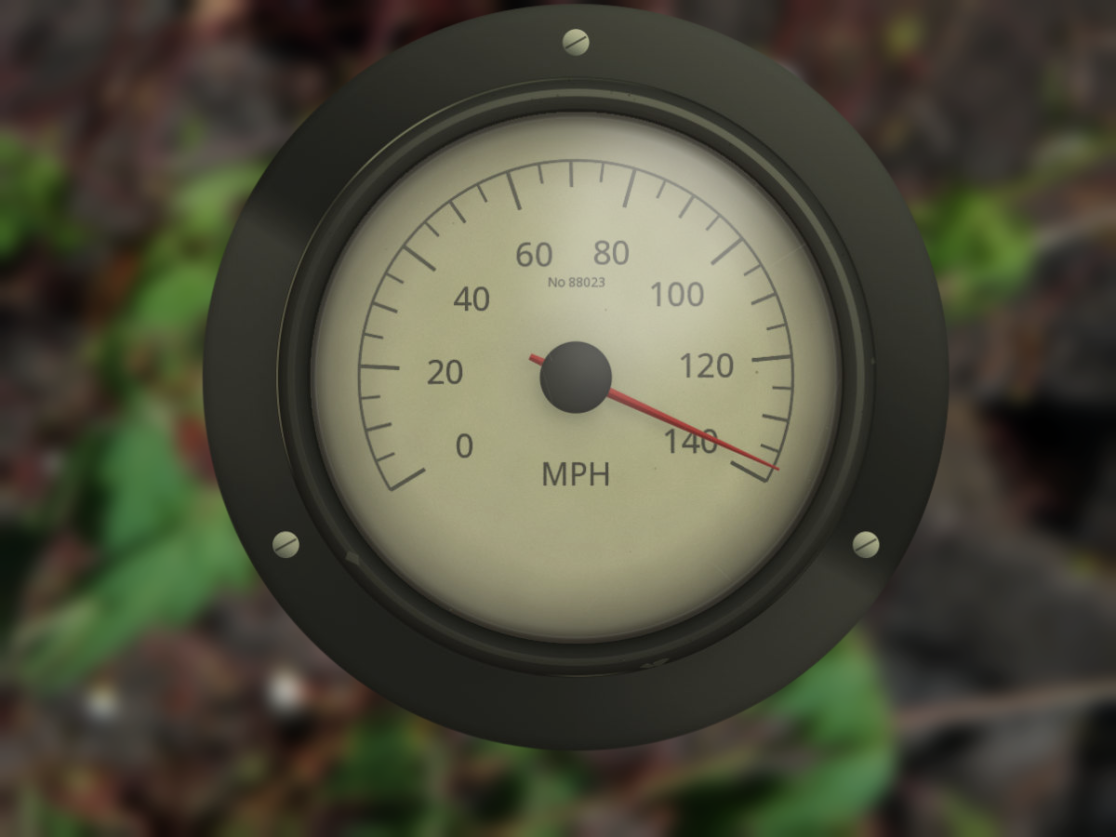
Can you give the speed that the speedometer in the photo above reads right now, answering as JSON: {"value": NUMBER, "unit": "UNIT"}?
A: {"value": 137.5, "unit": "mph"}
